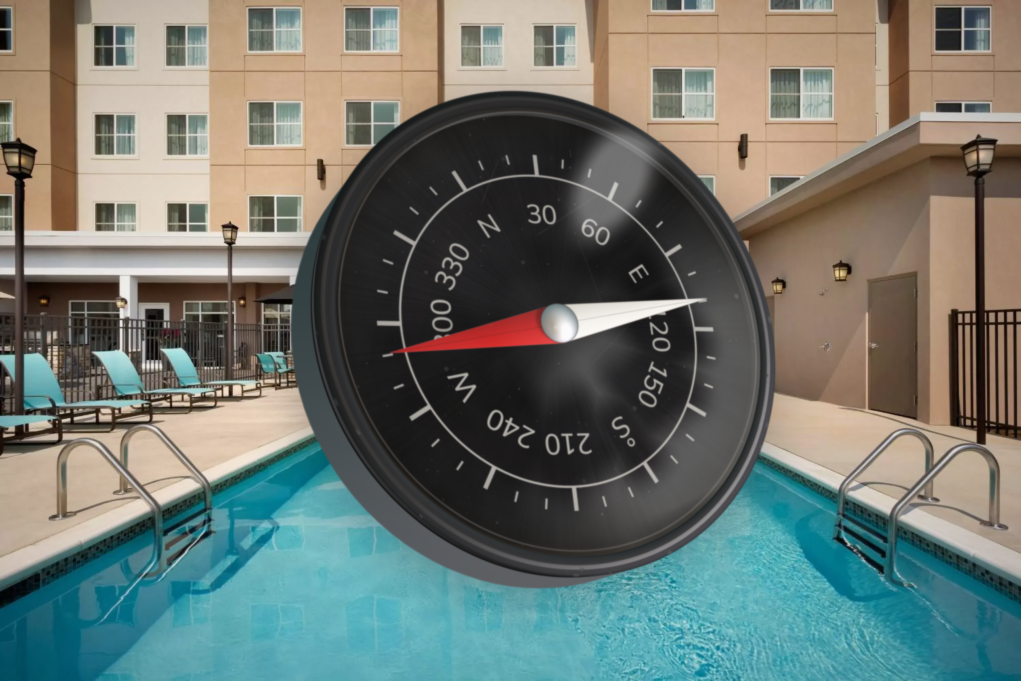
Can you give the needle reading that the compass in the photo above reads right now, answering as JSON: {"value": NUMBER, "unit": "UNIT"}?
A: {"value": 290, "unit": "°"}
